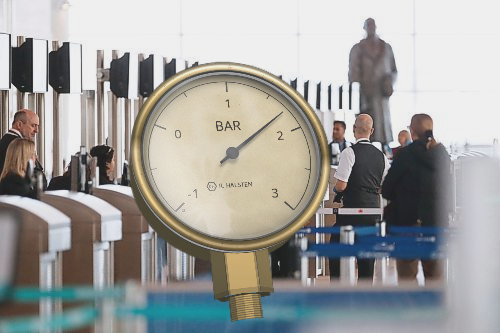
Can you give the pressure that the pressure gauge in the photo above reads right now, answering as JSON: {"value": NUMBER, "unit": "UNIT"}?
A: {"value": 1.75, "unit": "bar"}
